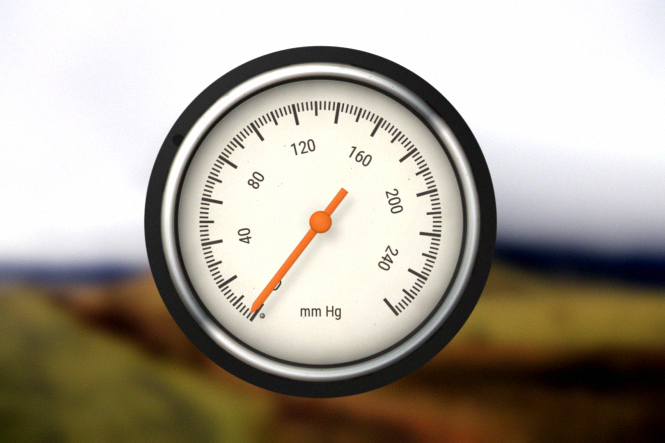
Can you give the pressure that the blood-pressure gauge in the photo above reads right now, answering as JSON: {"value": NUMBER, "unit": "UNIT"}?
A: {"value": 2, "unit": "mmHg"}
